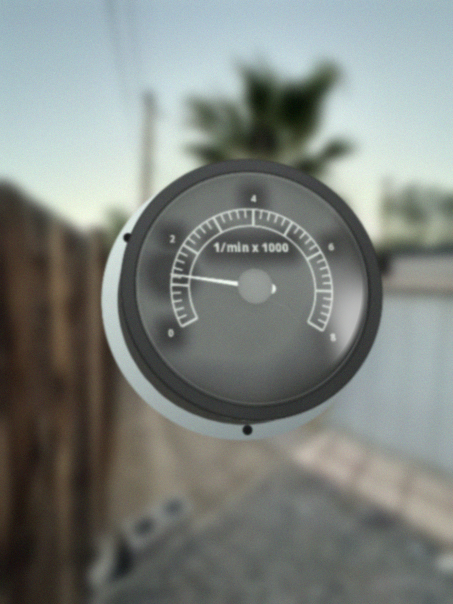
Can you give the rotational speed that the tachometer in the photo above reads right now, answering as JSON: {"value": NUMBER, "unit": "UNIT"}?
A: {"value": 1200, "unit": "rpm"}
